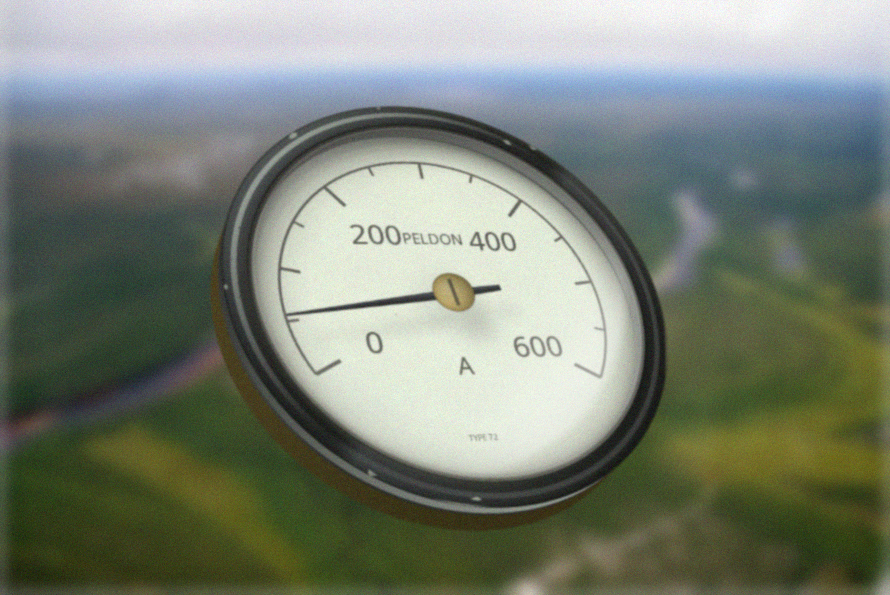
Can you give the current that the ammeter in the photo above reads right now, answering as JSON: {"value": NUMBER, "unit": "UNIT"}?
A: {"value": 50, "unit": "A"}
